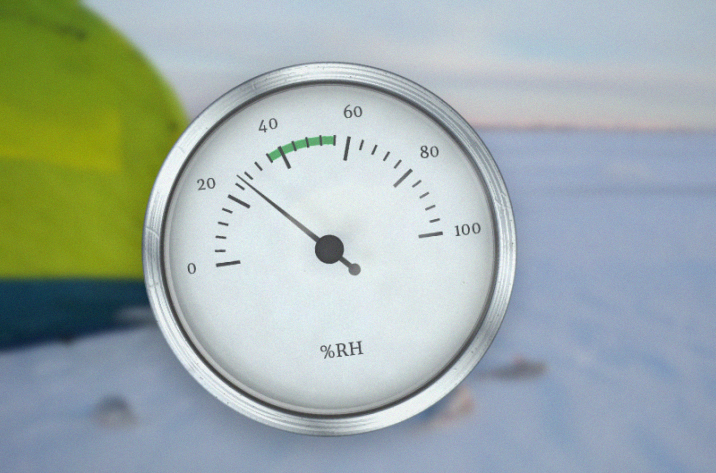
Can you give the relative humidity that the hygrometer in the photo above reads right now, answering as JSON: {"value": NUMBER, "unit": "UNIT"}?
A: {"value": 26, "unit": "%"}
